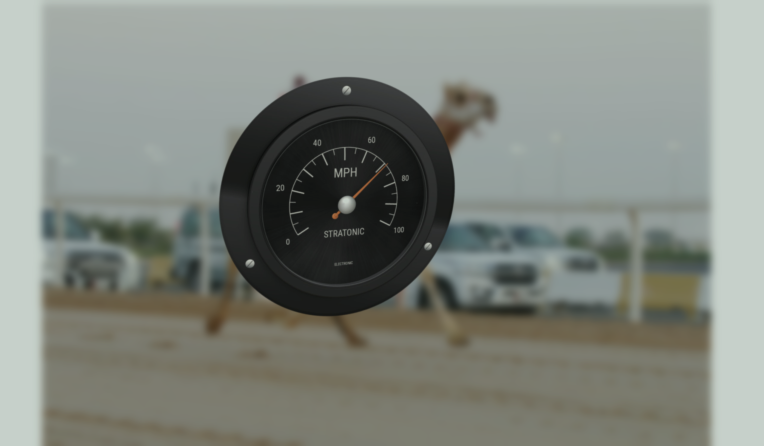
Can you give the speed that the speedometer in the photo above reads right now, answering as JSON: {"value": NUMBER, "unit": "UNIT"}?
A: {"value": 70, "unit": "mph"}
